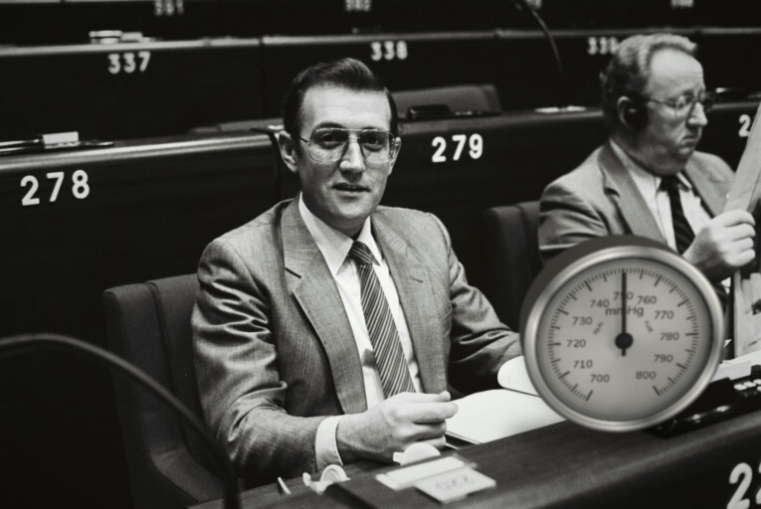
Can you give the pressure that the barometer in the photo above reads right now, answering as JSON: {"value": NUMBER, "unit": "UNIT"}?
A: {"value": 750, "unit": "mmHg"}
